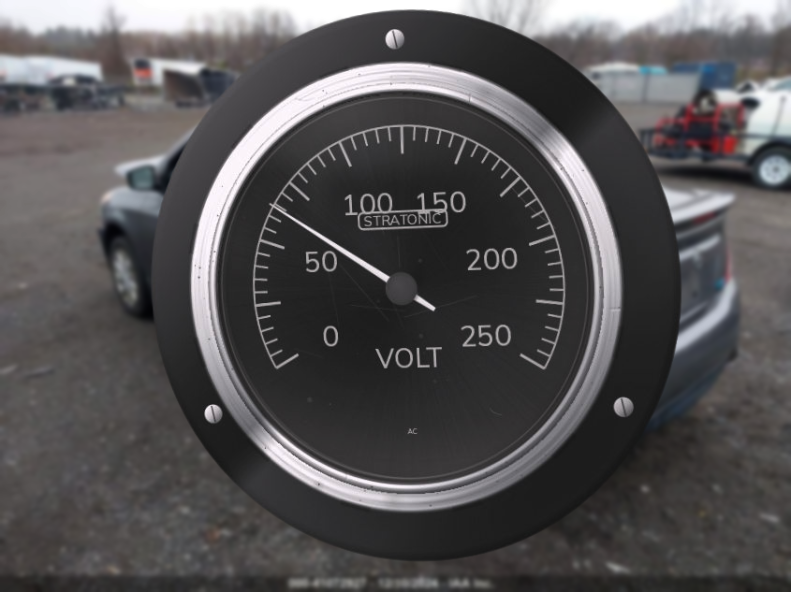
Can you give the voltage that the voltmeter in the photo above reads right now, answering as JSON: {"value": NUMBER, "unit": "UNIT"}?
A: {"value": 65, "unit": "V"}
